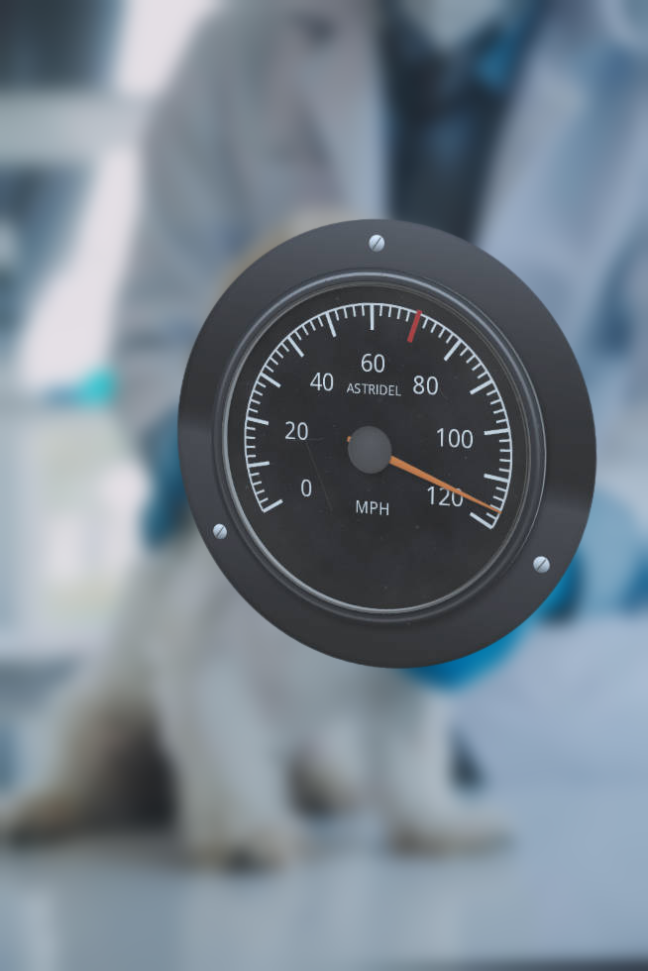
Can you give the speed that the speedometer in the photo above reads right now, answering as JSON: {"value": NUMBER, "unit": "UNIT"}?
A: {"value": 116, "unit": "mph"}
